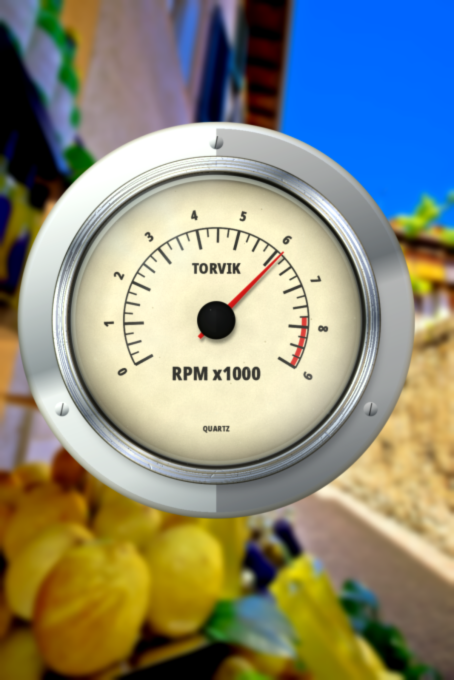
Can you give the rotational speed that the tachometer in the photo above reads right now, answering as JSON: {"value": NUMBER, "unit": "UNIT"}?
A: {"value": 6125, "unit": "rpm"}
